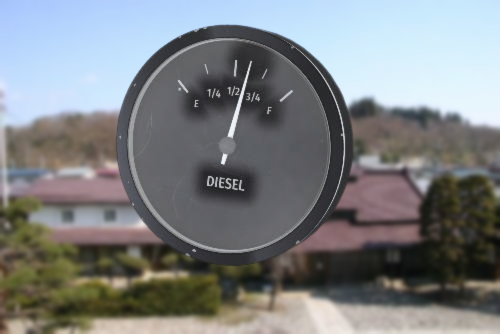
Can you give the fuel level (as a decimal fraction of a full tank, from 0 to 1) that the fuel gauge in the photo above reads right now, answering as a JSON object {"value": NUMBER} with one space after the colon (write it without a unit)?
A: {"value": 0.625}
